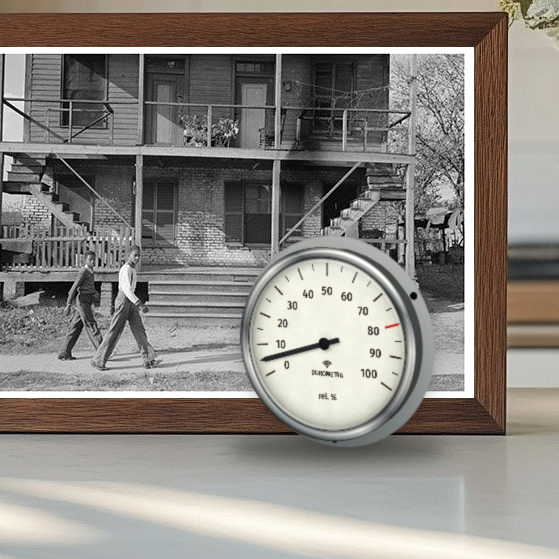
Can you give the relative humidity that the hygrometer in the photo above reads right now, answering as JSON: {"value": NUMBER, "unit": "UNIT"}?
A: {"value": 5, "unit": "%"}
